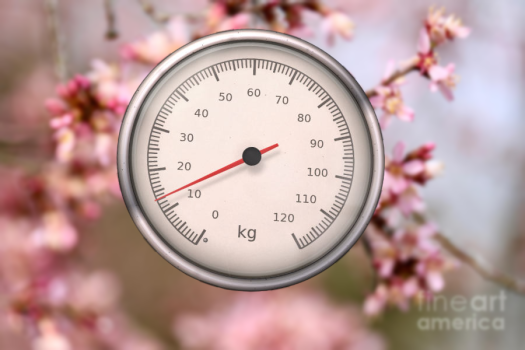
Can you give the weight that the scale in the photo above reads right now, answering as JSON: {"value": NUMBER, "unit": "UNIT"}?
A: {"value": 13, "unit": "kg"}
